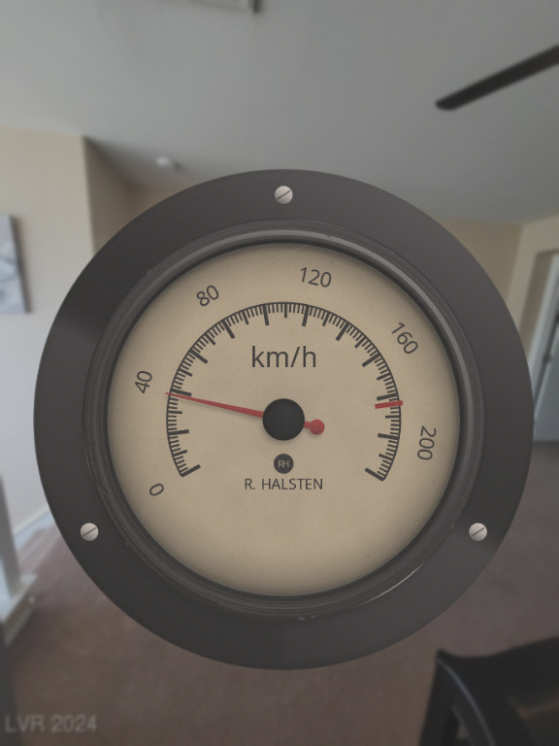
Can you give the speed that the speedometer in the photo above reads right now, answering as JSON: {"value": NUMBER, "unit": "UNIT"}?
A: {"value": 38, "unit": "km/h"}
